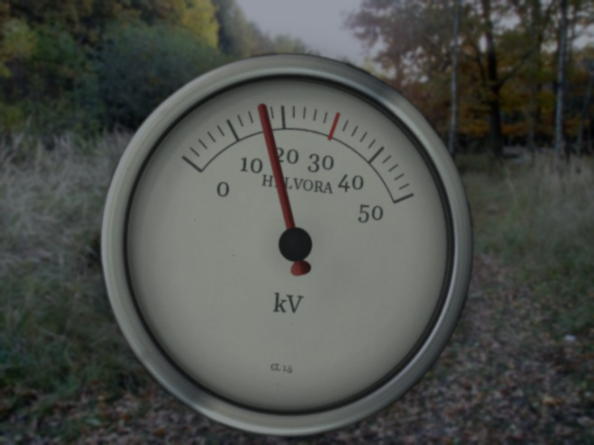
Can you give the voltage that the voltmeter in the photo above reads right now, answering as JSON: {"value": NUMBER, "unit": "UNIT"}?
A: {"value": 16, "unit": "kV"}
